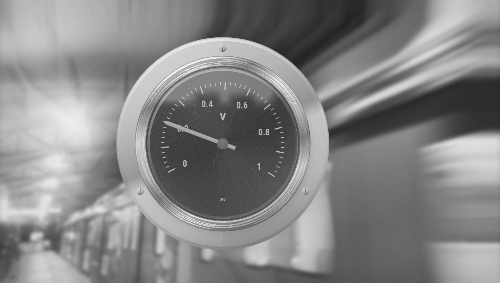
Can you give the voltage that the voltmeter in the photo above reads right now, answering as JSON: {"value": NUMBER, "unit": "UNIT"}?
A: {"value": 0.2, "unit": "V"}
